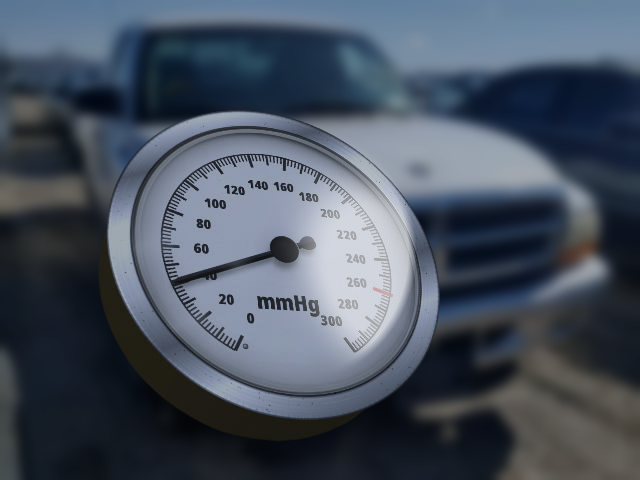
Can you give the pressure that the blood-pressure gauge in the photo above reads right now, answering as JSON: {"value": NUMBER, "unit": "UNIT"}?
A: {"value": 40, "unit": "mmHg"}
